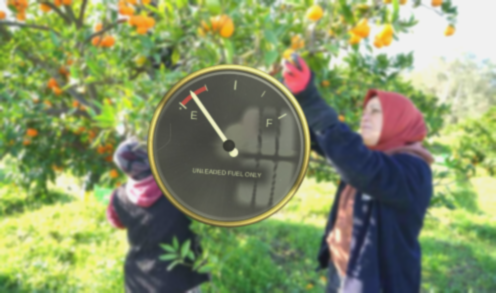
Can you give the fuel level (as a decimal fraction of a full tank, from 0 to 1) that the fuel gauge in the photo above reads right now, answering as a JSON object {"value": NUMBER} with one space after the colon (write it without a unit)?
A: {"value": 0.125}
